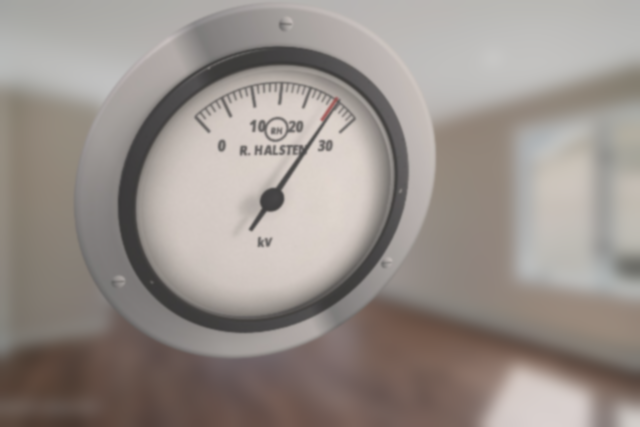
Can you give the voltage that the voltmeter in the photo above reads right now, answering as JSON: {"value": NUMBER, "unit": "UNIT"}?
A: {"value": 25, "unit": "kV"}
